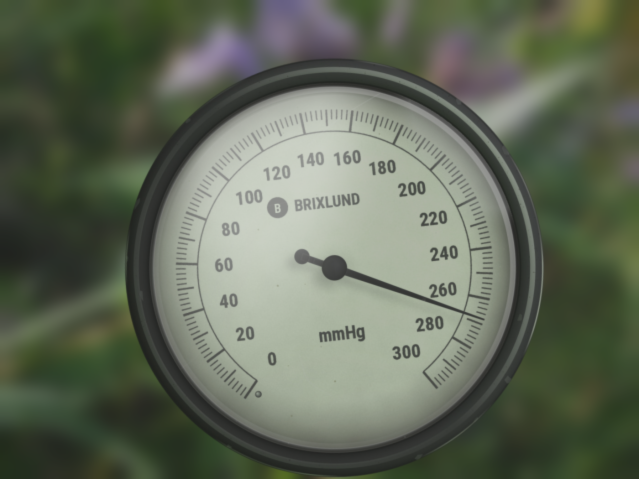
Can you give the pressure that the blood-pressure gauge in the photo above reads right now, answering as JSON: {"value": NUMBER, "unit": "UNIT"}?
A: {"value": 268, "unit": "mmHg"}
